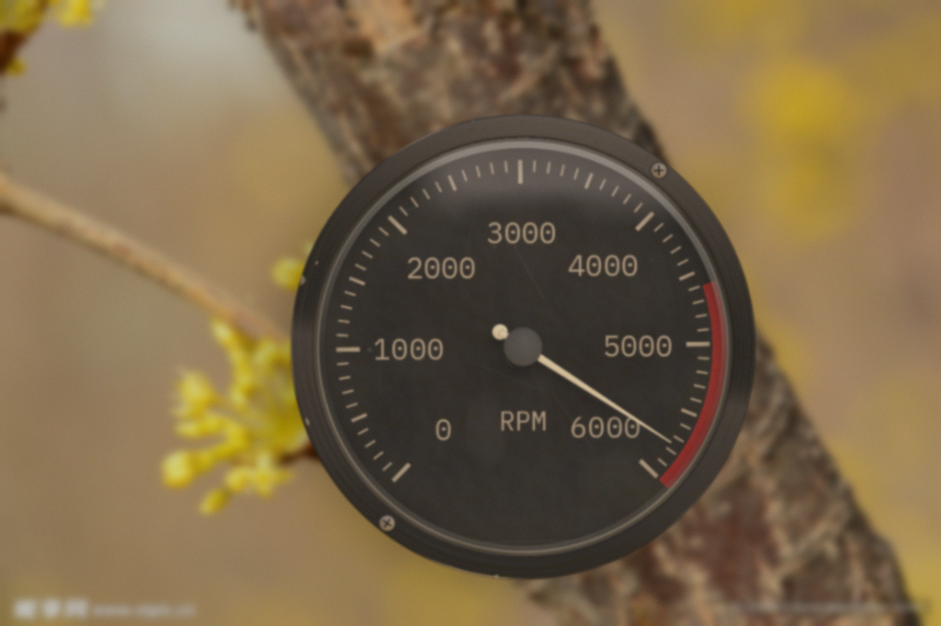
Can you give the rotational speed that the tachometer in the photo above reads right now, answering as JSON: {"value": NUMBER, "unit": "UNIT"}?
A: {"value": 5750, "unit": "rpm"}
